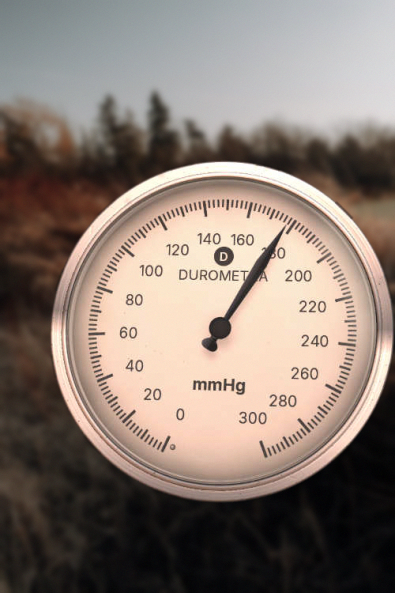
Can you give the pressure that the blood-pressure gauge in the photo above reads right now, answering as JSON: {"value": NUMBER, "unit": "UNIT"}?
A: {"value": 178, "unit": "mmHg"}
